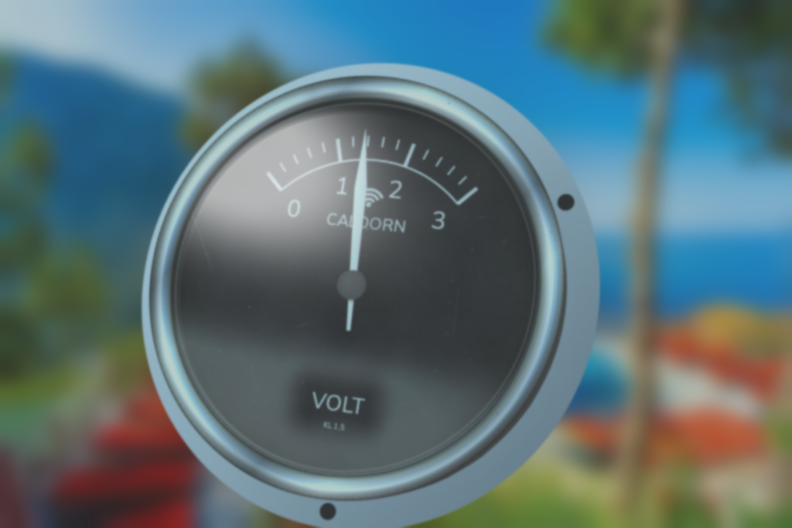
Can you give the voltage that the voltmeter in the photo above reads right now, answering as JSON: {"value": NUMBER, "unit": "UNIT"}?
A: {"value": 1.4, "unit": "V"}
